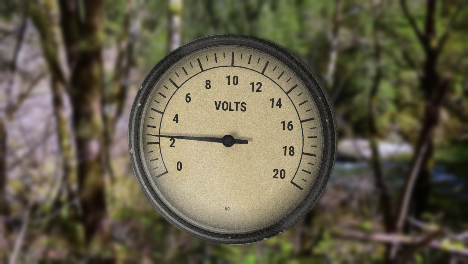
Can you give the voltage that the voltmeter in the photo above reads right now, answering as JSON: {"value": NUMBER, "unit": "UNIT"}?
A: {"value": 2.5, "unit": "V"}
